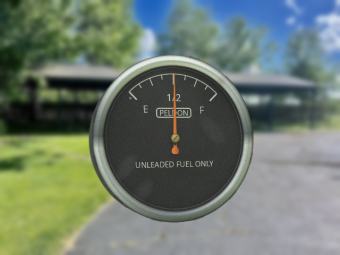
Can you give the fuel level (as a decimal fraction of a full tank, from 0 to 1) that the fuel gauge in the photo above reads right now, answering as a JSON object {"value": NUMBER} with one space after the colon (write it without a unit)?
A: {"value": 0.5}
